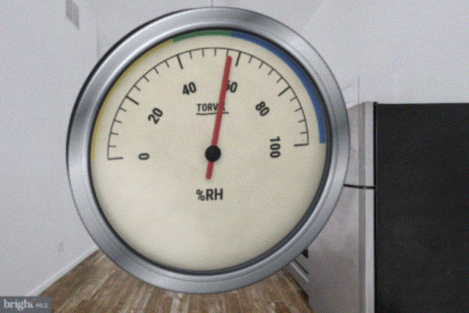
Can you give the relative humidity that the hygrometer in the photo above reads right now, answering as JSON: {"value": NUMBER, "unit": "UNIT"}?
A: {"value": 56, "unit": "%"}
